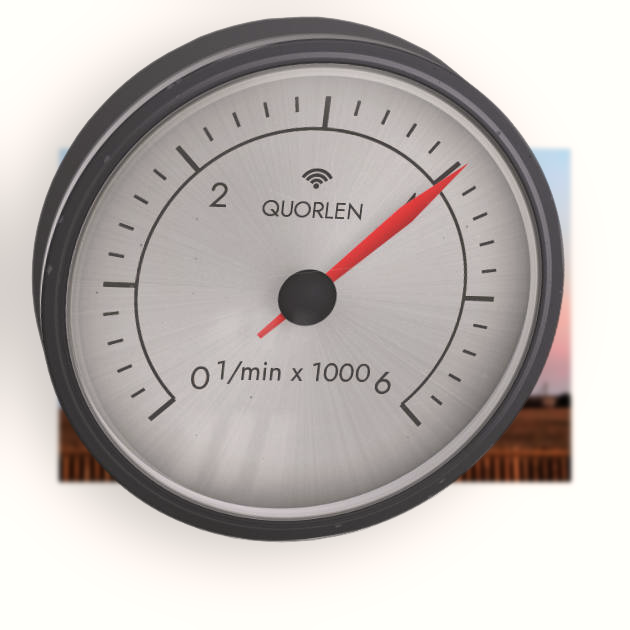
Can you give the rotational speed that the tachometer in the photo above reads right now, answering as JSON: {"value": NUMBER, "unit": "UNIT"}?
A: {"value": 4000, "unit": "rpm"}
